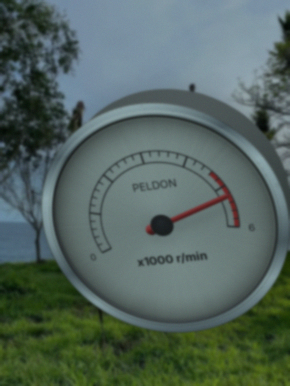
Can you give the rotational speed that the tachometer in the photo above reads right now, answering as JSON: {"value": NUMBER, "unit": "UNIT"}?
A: {"value": 5200, "unit": "rpm"}
